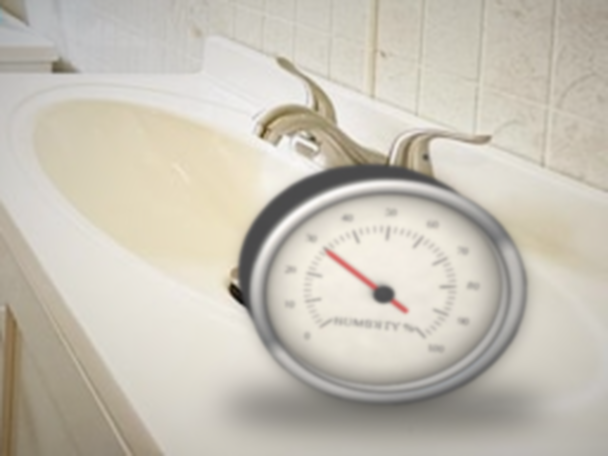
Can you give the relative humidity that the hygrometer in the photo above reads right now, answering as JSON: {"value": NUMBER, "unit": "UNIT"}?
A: {"value": 30, "unit": "%"}
